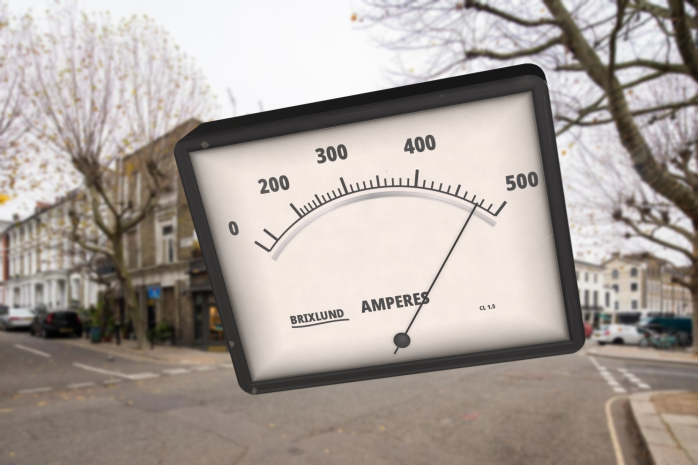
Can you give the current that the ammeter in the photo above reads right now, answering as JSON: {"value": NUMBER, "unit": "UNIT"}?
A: {"value": 475, "unit": "A"}
